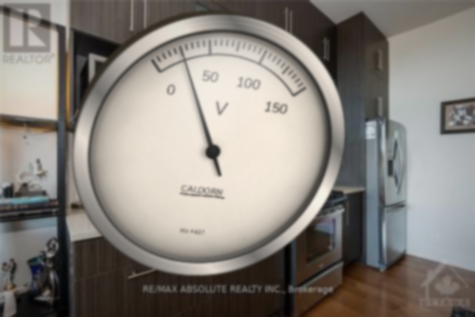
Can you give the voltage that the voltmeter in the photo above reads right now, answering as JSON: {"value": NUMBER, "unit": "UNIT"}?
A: {"value": 25, "unit": "V"}
